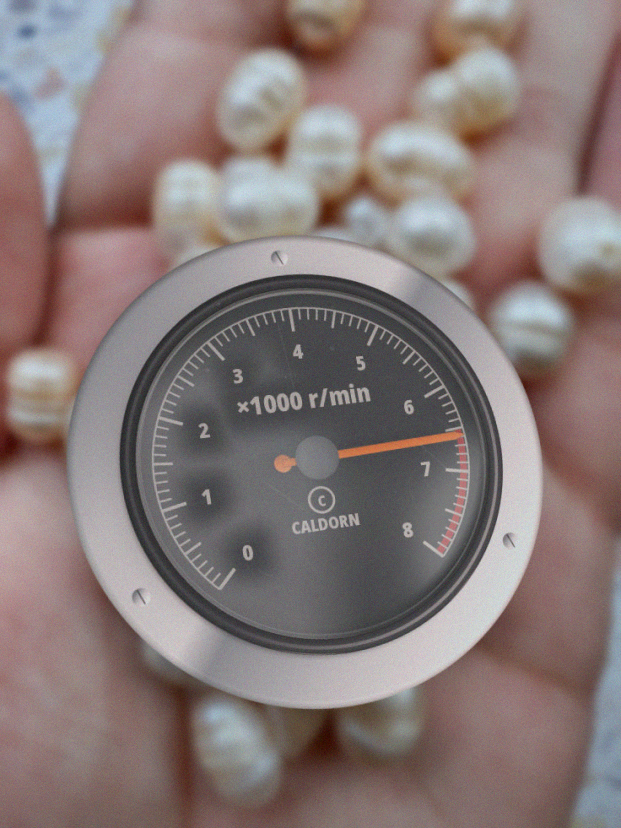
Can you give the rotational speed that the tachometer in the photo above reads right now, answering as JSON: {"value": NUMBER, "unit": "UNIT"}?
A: {"value": 6600, "unit": "rpm"}
